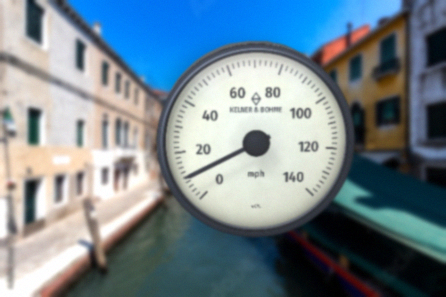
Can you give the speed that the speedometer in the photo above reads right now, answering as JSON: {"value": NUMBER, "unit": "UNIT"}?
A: {"value": 10, "unit": "mph"}
